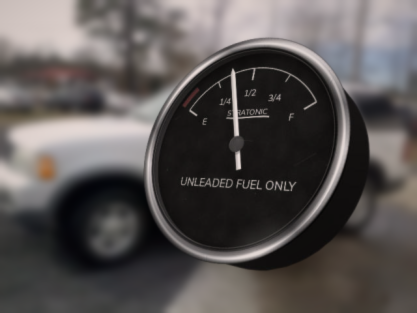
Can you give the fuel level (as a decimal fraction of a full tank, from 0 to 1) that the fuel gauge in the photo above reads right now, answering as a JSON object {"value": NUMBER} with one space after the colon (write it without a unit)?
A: {"value": 0.375}
